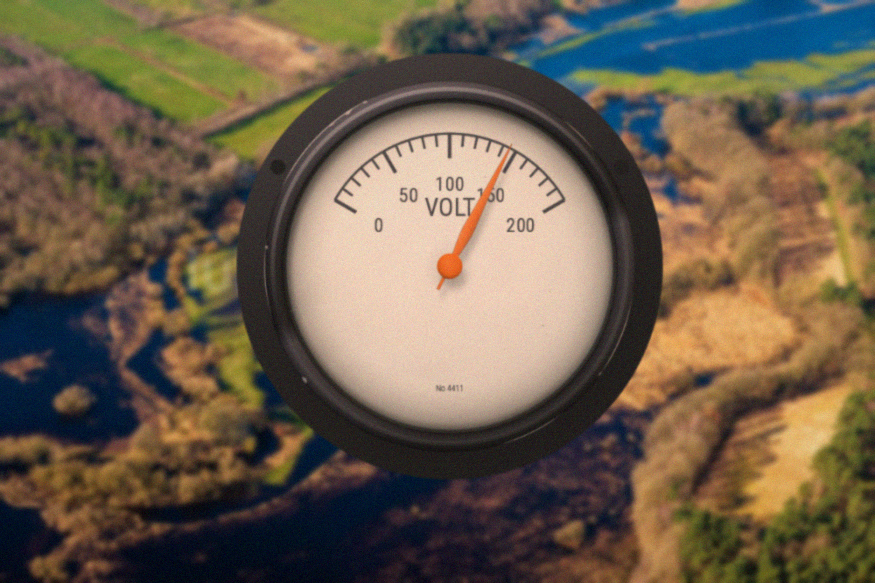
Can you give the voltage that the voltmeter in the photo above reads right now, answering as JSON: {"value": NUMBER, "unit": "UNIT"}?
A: {"value": 145, "unit": "V"}
